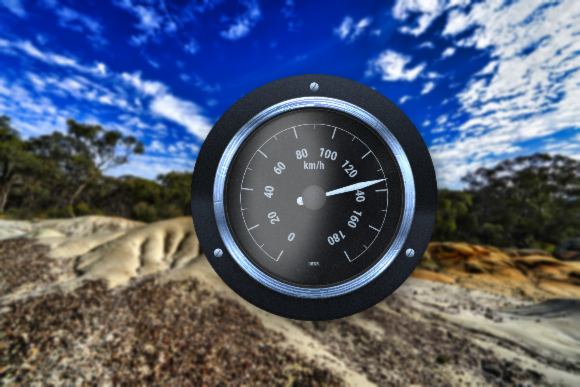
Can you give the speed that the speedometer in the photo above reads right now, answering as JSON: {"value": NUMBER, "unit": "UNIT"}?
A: {"value": 135, "unit": "km/h"}
